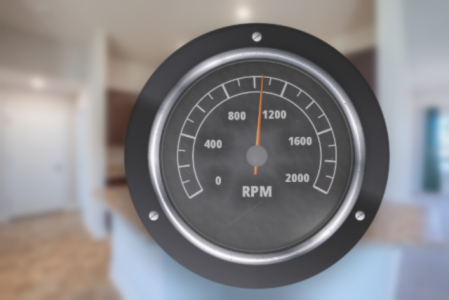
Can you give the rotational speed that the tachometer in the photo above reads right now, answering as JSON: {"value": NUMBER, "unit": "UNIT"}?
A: {"value": 1050, "unit": "rpm"}
